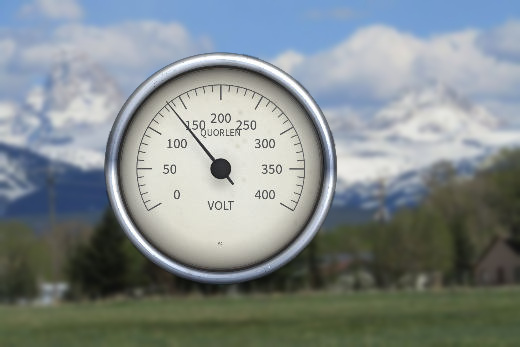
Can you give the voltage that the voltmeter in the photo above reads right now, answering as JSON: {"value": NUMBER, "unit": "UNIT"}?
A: {"value": 135, "unit": "V"}
